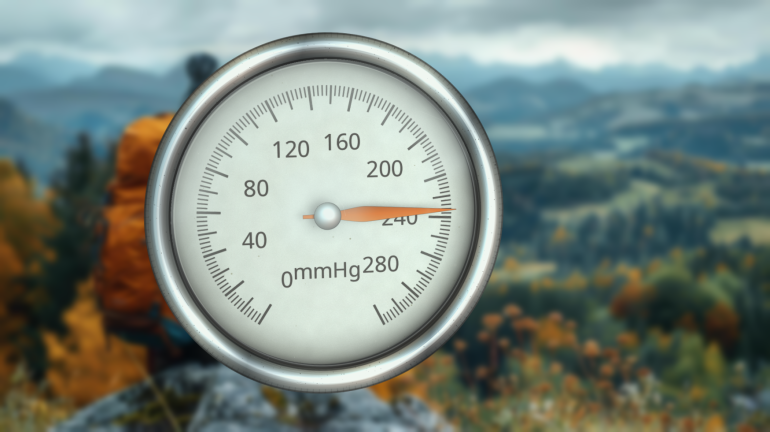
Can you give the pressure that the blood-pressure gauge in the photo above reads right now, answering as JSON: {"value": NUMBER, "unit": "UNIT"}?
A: {"value": 236, "unit": "mmHg"}
